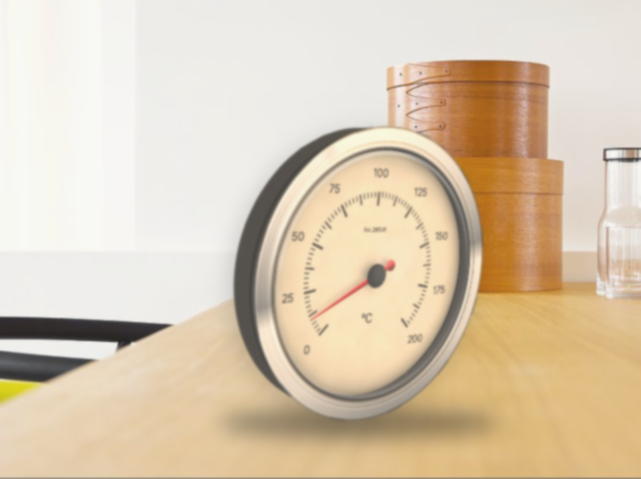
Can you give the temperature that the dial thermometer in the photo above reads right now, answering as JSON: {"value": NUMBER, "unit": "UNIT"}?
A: {"value": 12.5, "unit": "°C"}
